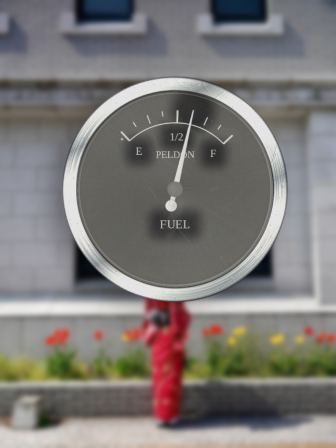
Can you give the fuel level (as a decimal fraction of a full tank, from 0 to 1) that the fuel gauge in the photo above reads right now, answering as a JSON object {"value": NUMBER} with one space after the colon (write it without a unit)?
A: {"value": 0.625}
